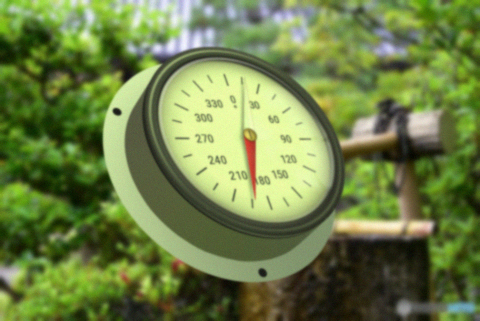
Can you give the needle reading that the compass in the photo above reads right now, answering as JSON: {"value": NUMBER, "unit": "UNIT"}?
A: {"value": 195, "unit": "°"}
